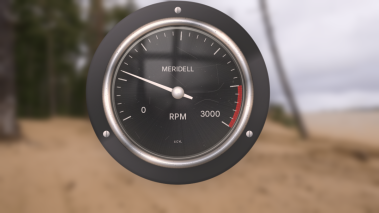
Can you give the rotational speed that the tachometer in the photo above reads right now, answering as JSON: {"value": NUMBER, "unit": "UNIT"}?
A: {"value": 600, "unit": "rpm"}
